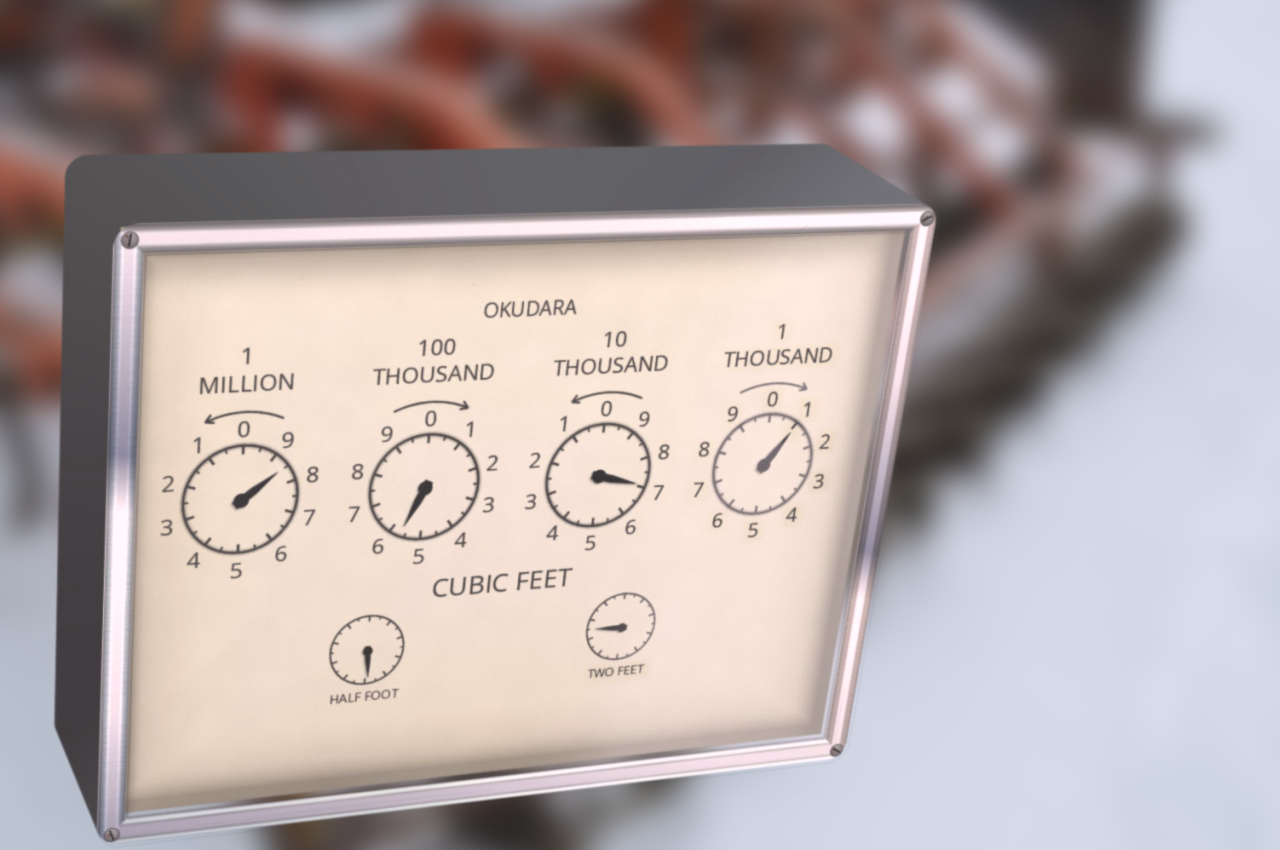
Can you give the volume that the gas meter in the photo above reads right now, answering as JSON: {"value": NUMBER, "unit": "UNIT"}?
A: {"value": 857100, "unit": "ft³"}
